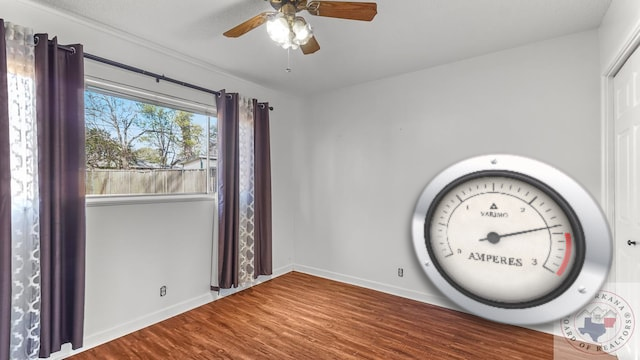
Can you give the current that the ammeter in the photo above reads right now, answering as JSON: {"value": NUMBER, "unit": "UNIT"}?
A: {"value": 2.4, "unit": "A"}
